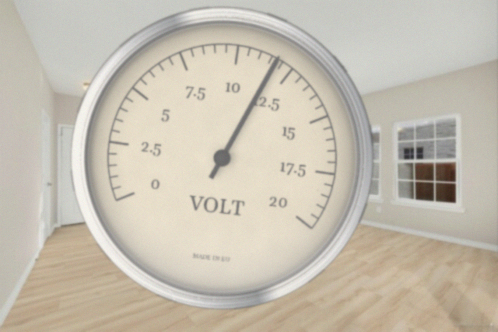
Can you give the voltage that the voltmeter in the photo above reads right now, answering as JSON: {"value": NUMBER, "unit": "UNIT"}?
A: {"value": 11.75, "unit": "V"}
